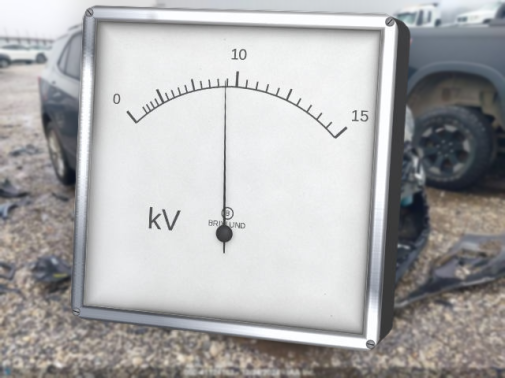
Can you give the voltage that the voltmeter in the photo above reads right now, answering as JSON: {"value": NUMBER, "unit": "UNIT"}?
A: {"value": 9.5, "unit": "kV"}
